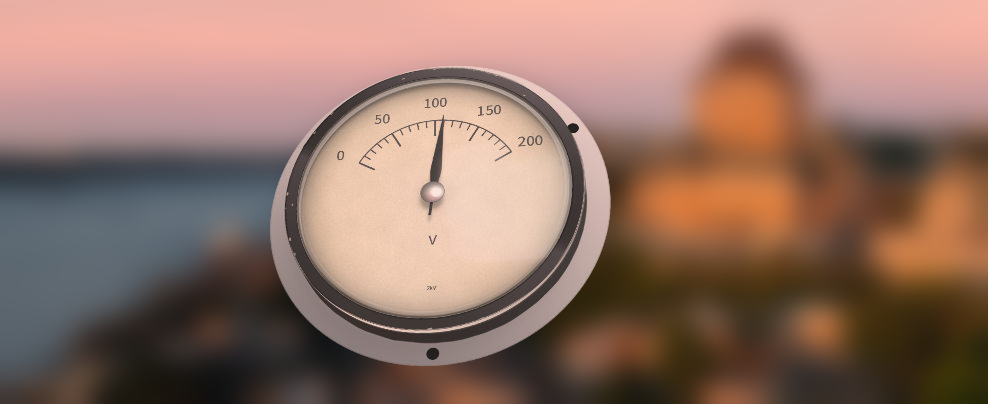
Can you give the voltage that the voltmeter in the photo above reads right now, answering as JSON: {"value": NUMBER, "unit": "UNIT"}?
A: {"value": 110, "unit": "V"}
